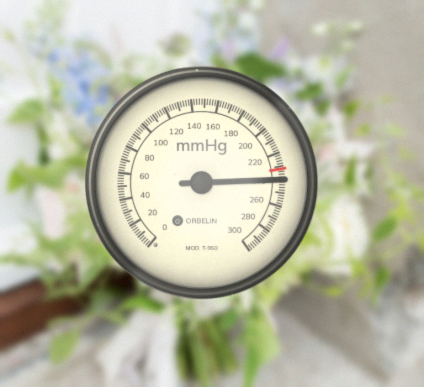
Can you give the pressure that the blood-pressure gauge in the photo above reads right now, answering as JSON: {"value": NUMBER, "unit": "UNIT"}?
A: {"value": 240, "unit": "mmHg"}
